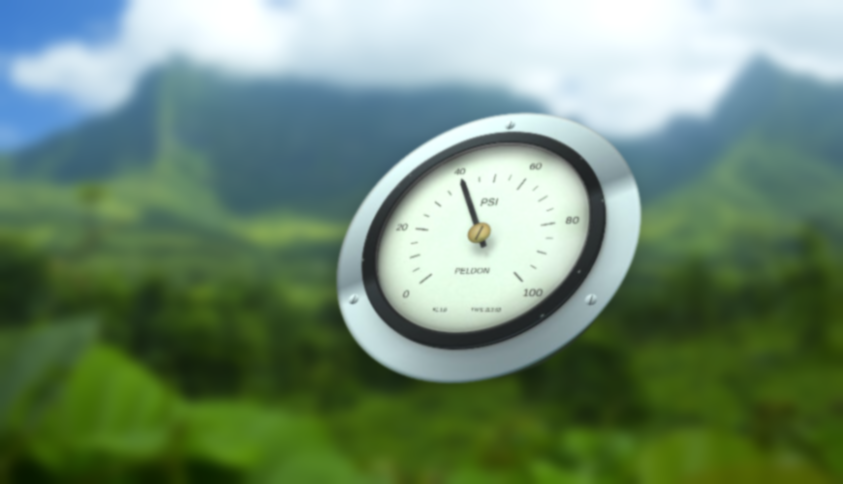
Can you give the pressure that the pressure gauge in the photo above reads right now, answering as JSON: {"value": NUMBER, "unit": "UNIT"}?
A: {"value": 40, "unit": "psi"}
